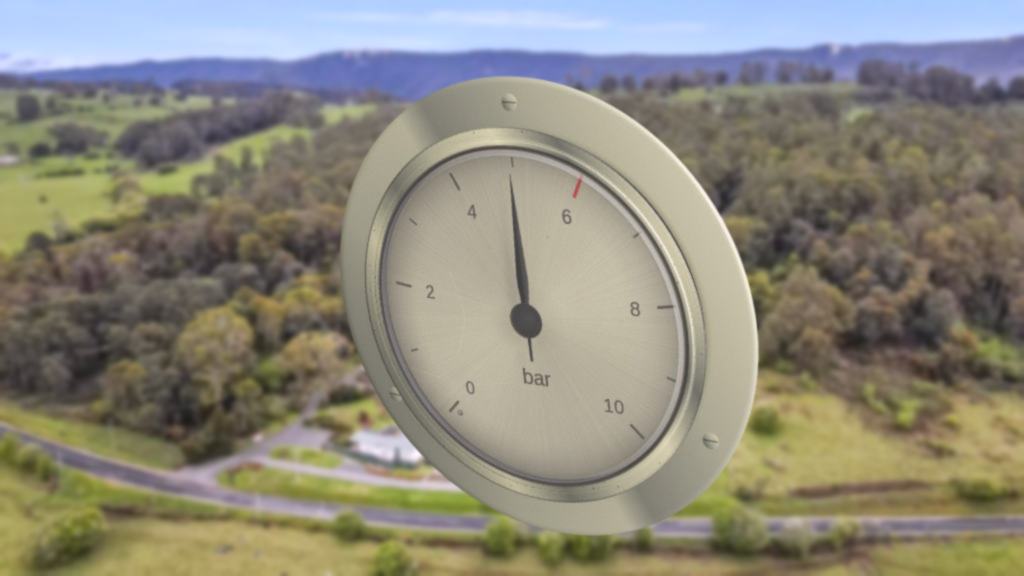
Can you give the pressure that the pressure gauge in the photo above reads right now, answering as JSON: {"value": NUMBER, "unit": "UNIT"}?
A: {"value": 5, "unit": "bar"}
